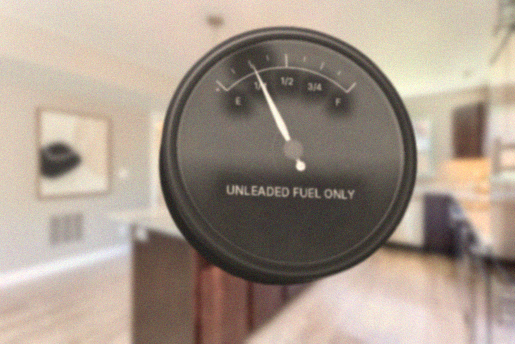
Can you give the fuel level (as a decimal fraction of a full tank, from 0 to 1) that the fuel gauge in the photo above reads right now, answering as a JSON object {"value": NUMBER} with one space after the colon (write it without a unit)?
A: {"value": 0.25}
